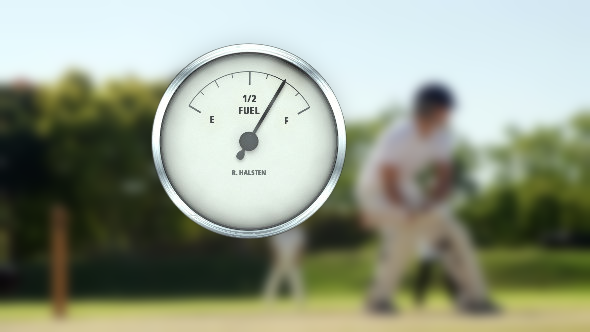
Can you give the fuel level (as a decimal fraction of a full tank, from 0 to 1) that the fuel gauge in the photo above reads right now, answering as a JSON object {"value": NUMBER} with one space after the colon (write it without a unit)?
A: {"value": 0.75}
